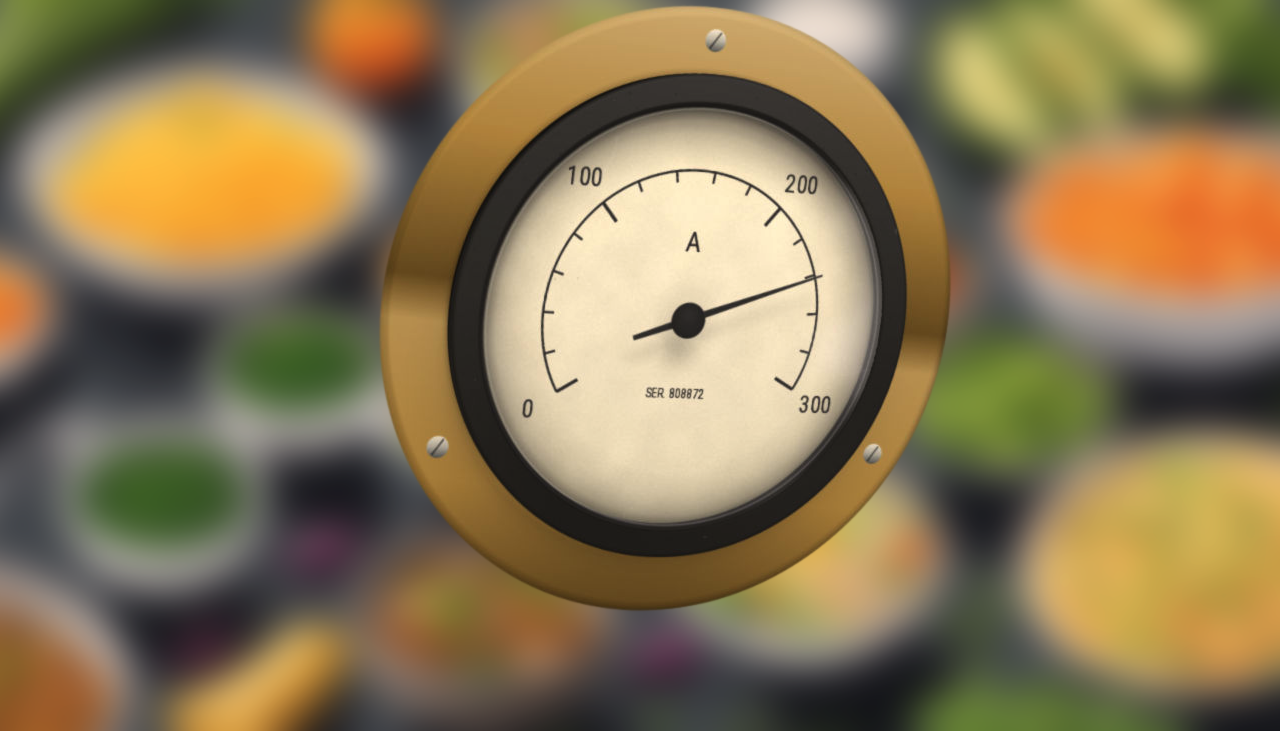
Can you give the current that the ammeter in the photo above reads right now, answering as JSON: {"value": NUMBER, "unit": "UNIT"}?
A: {"value": 240, "unit": "A"}
